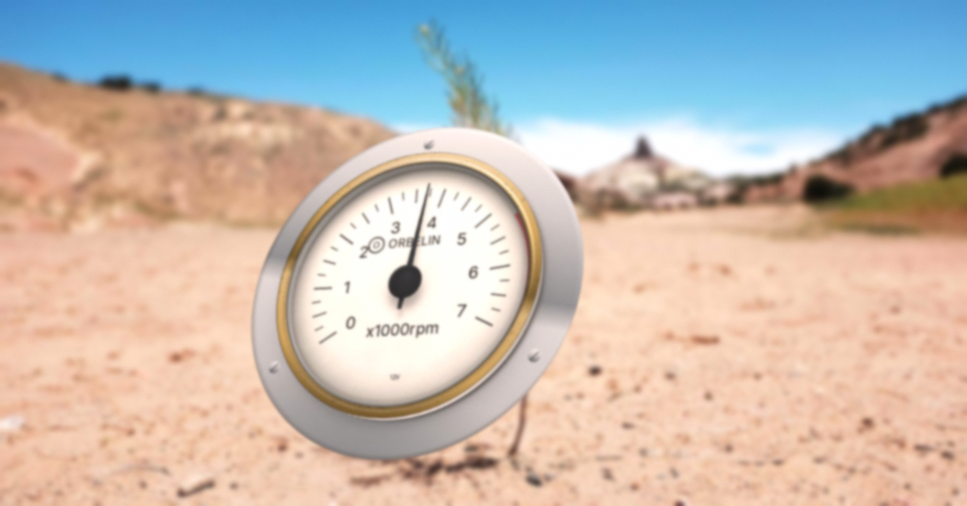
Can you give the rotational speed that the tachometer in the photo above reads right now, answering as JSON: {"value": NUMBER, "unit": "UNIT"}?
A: {"value": 3750, "unit": "rpm"}
